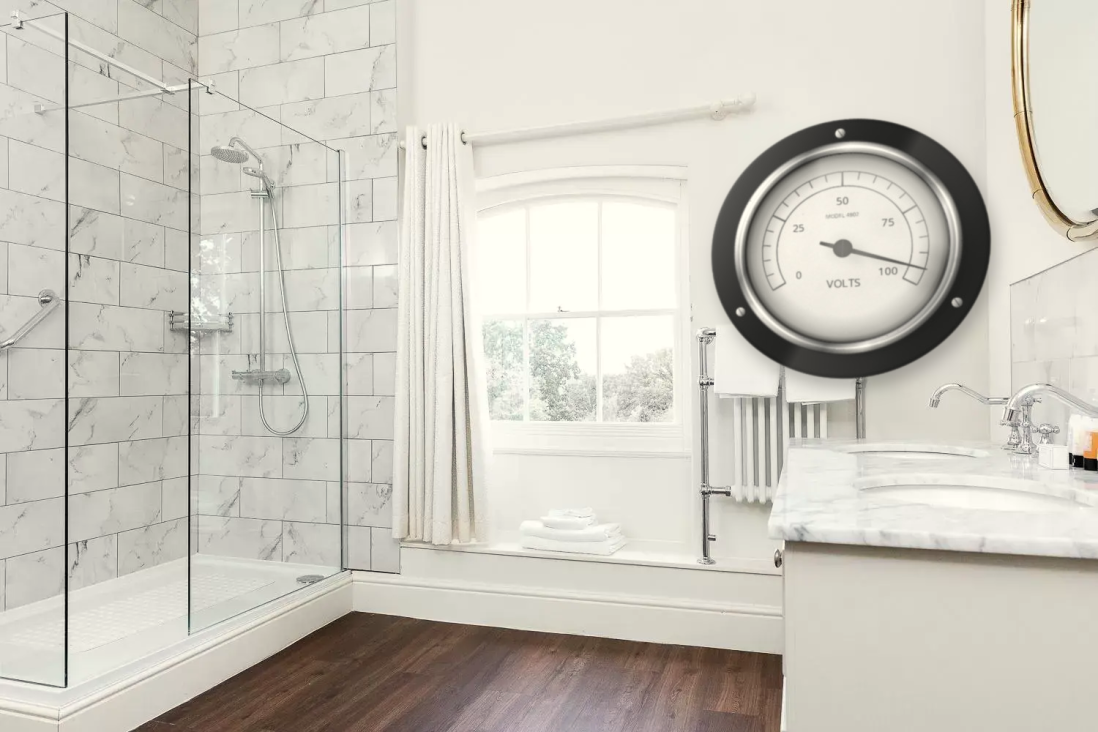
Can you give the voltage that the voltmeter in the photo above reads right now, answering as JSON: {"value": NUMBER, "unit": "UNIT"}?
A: {"value": 95, "unit": "V"}
